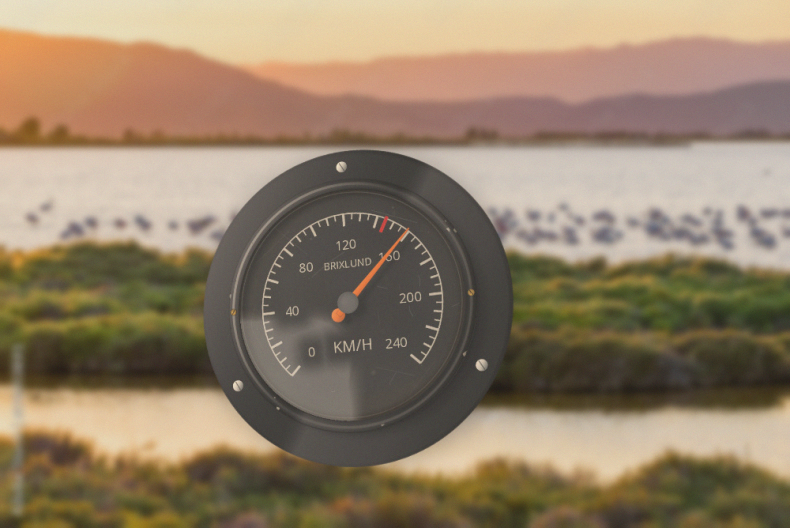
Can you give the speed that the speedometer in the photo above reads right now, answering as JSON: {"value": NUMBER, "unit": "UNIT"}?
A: {"value": 160, "unit": "km/h"}
